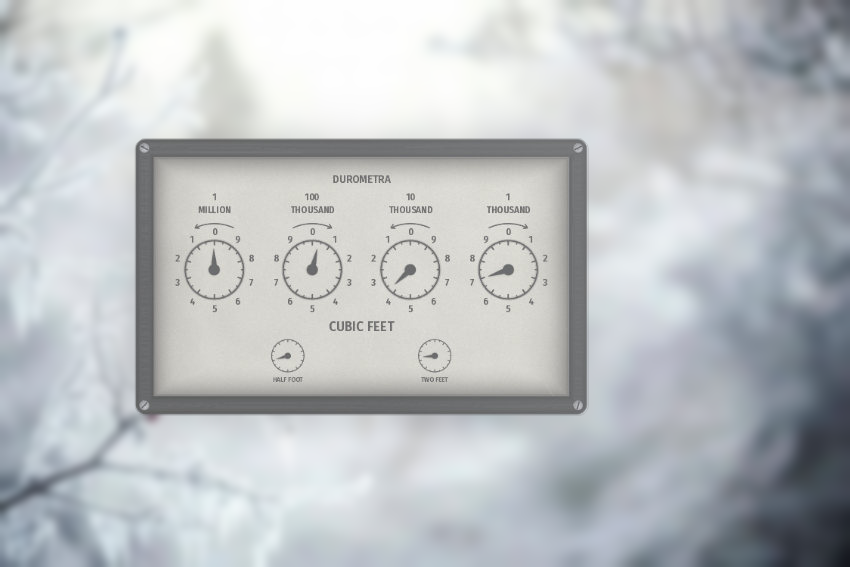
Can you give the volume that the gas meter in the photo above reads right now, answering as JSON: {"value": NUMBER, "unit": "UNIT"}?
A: {"value": 3700, "unit": "ft³"}
